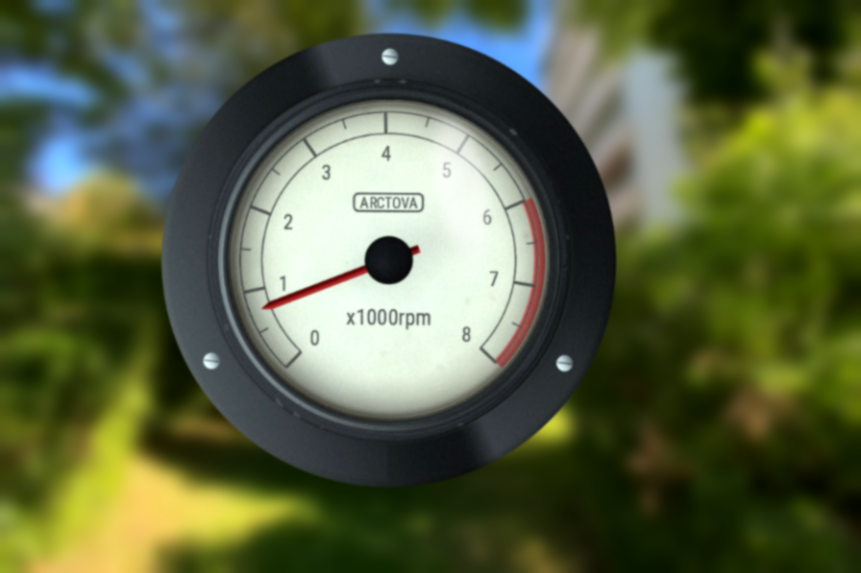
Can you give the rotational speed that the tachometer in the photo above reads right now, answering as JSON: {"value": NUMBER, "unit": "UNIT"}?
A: {"value": 750, "unit": "rpm"}
